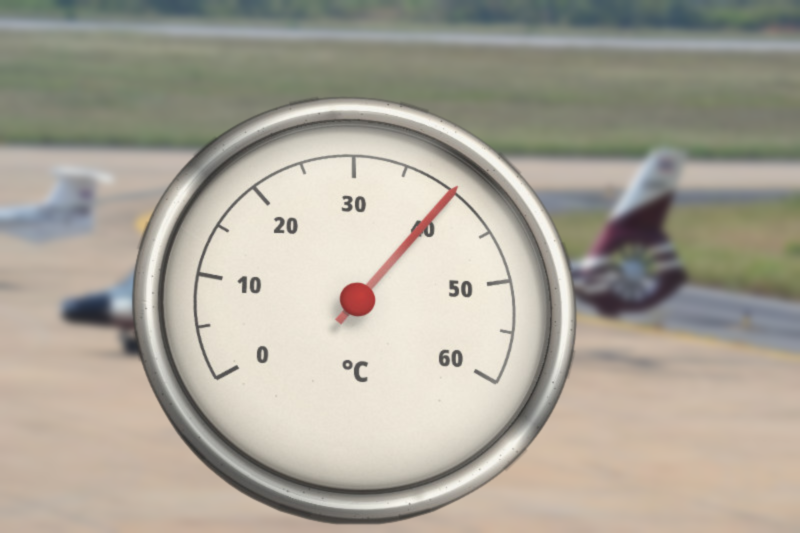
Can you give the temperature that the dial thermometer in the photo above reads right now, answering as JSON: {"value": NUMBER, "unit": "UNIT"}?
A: {"value": 40, "unit": "°C"}
